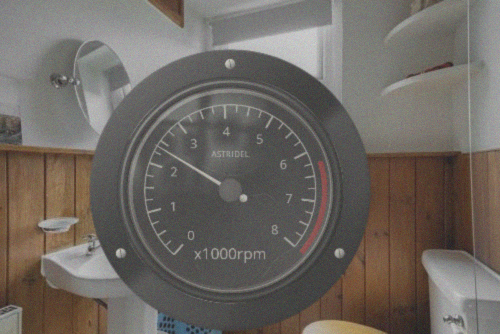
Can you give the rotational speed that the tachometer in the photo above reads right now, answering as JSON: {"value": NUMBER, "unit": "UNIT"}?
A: {"value": 2375, "unit": "rpm"}
